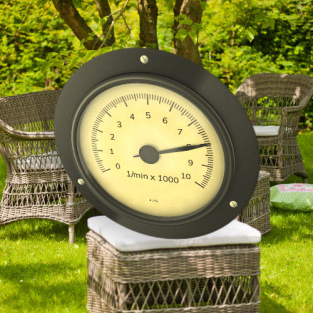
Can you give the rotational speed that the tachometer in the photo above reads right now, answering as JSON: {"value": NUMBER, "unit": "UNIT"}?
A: {"value": 8000, "unit": "rpm"}
